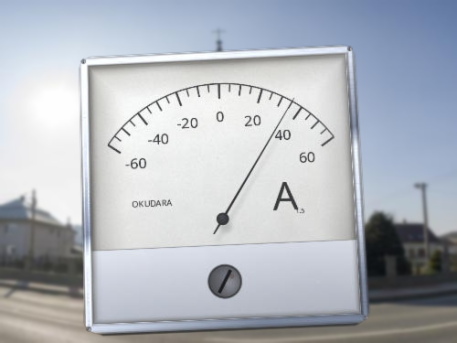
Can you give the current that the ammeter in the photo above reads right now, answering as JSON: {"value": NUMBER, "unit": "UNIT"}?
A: {"value": 35, "unit": "A"}
